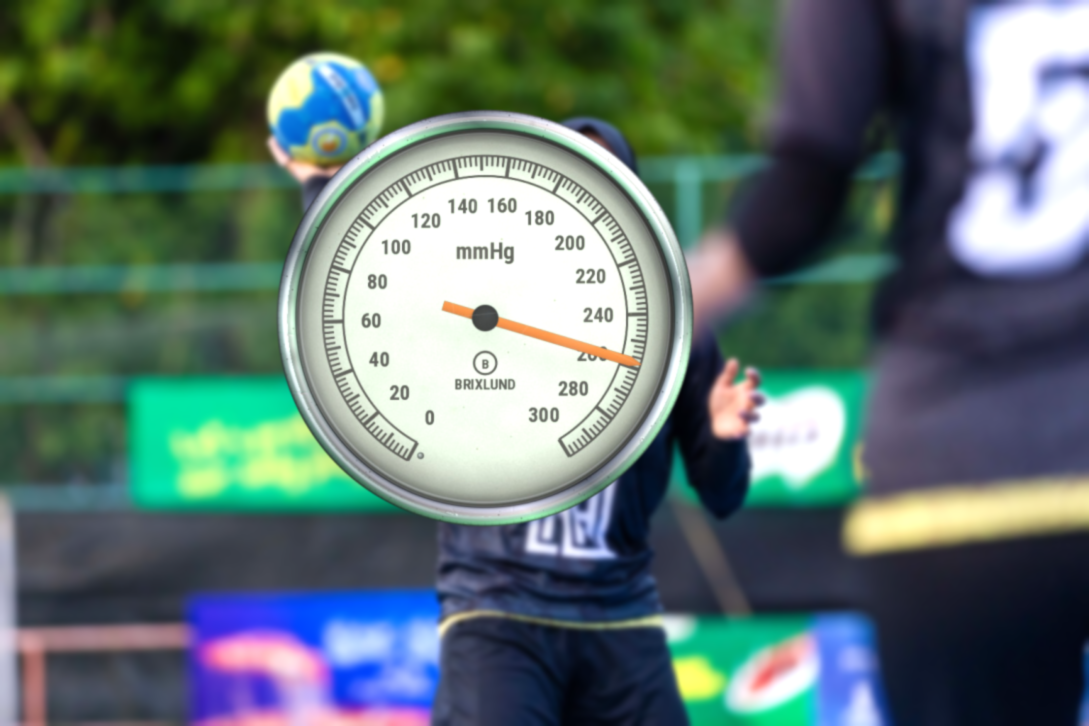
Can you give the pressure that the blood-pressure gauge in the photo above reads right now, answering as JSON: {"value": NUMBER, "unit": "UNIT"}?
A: {"value": 258, "unit": "mmHg"}
